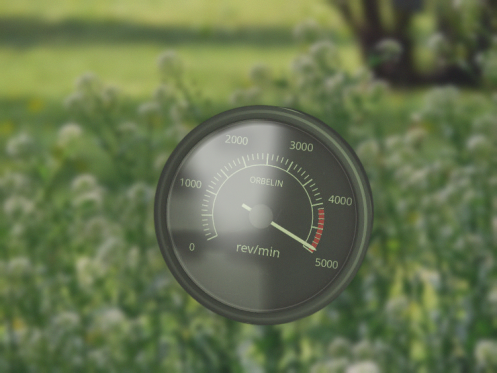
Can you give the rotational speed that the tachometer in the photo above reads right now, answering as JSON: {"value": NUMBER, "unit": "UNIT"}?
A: {"value": 4900, "unit": "rpm"}
